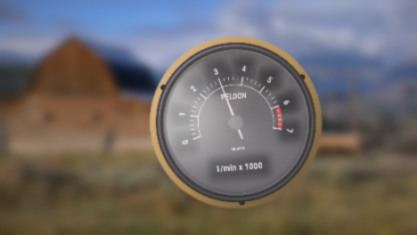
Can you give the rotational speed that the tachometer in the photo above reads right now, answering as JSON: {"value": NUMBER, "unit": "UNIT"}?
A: {"value": 3000, "unit": "rpm"}
